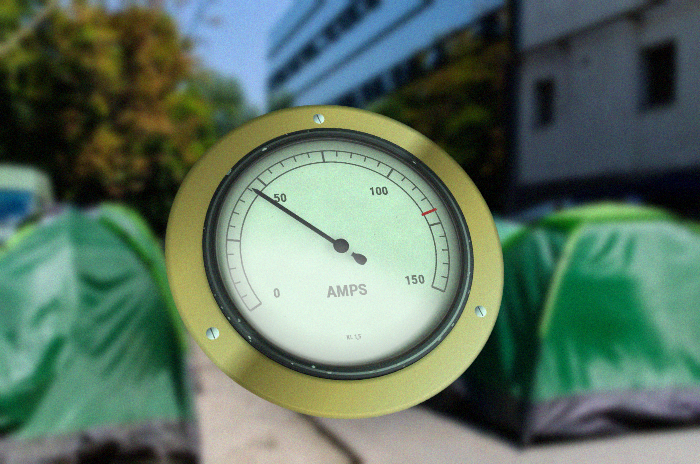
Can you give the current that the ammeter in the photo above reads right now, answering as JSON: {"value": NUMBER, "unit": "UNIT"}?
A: {"value": 45, "unit": "A"}
